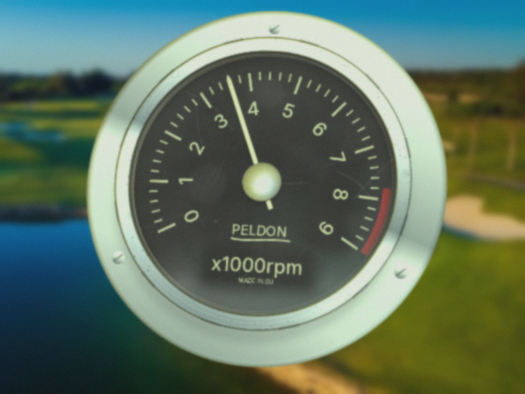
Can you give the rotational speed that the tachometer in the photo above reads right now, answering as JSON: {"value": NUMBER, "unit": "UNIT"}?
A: {"value": 3600, "unit": "rpm"}
